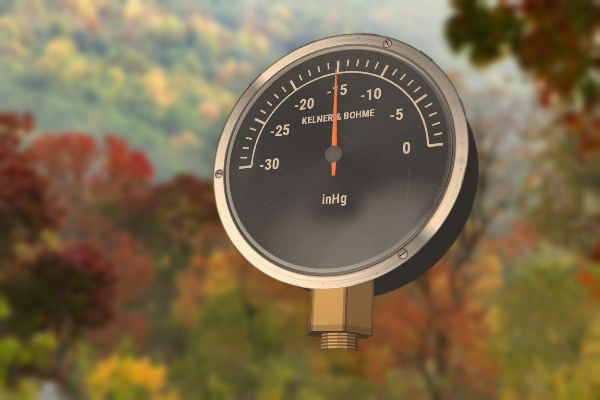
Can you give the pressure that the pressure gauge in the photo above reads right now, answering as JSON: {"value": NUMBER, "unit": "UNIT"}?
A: {"value": -15, "unit": "inHg"}
